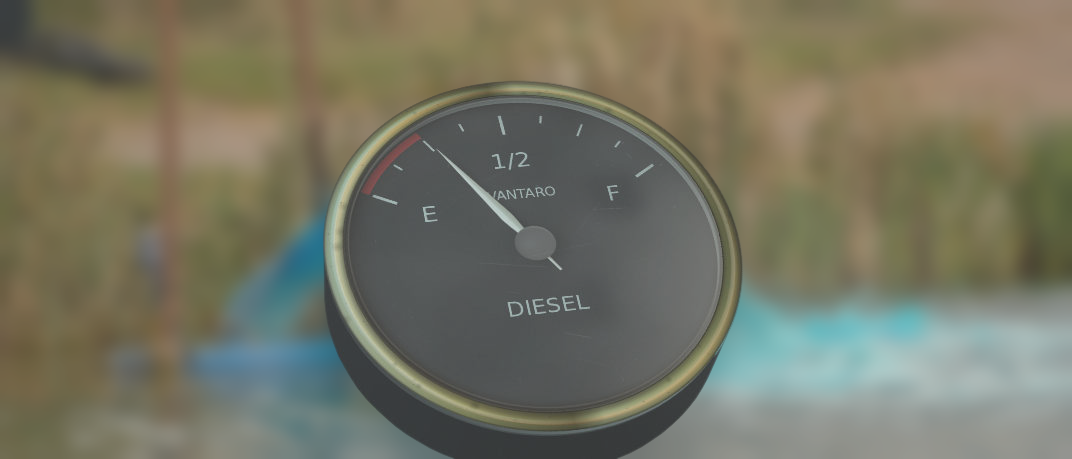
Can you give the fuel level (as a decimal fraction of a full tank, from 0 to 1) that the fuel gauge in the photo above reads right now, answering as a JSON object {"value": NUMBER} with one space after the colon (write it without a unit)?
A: {"value": 0.25}
